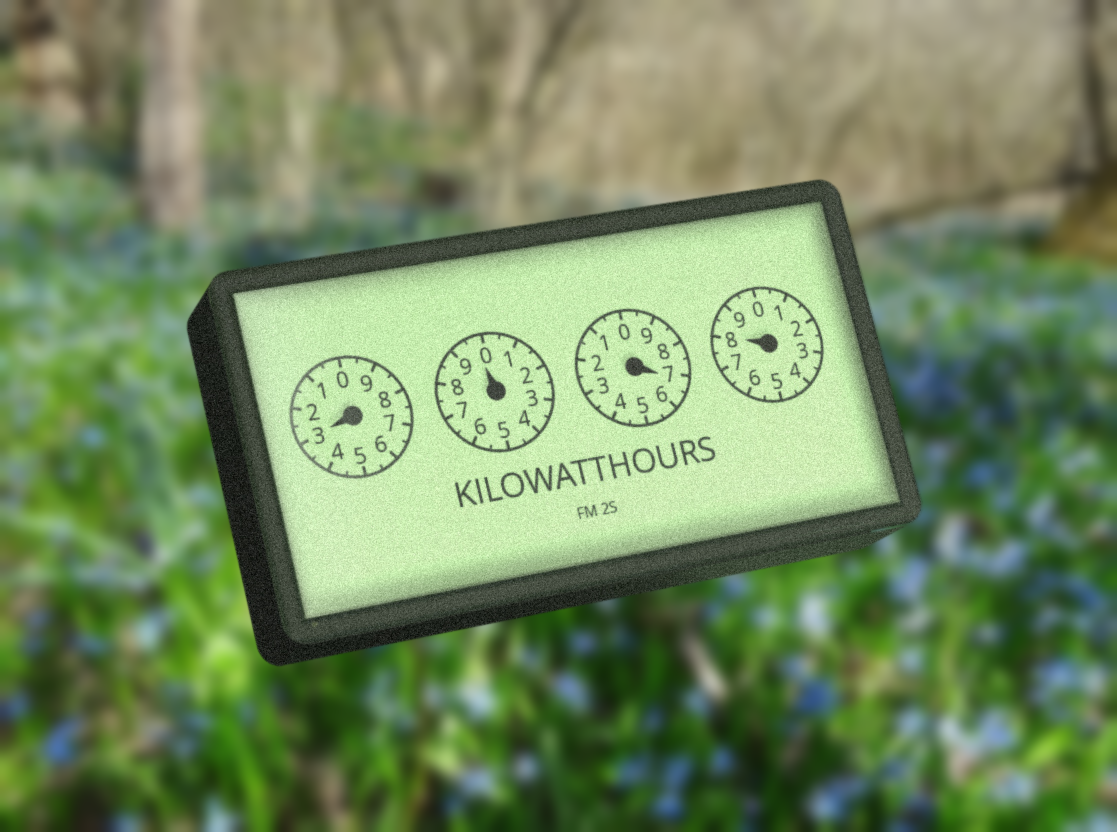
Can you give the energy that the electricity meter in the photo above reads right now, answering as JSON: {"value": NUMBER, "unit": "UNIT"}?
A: {"value": 2968, "unit": "kWh"}
